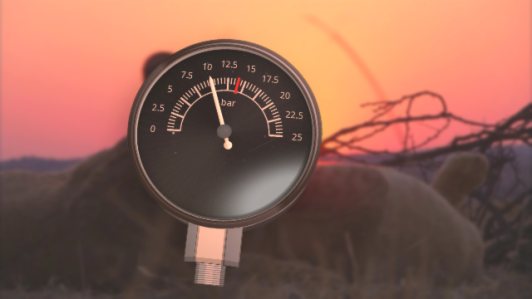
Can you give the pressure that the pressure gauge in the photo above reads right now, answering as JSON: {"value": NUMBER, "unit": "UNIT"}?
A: {"value": 10, "unit": "bar"}
